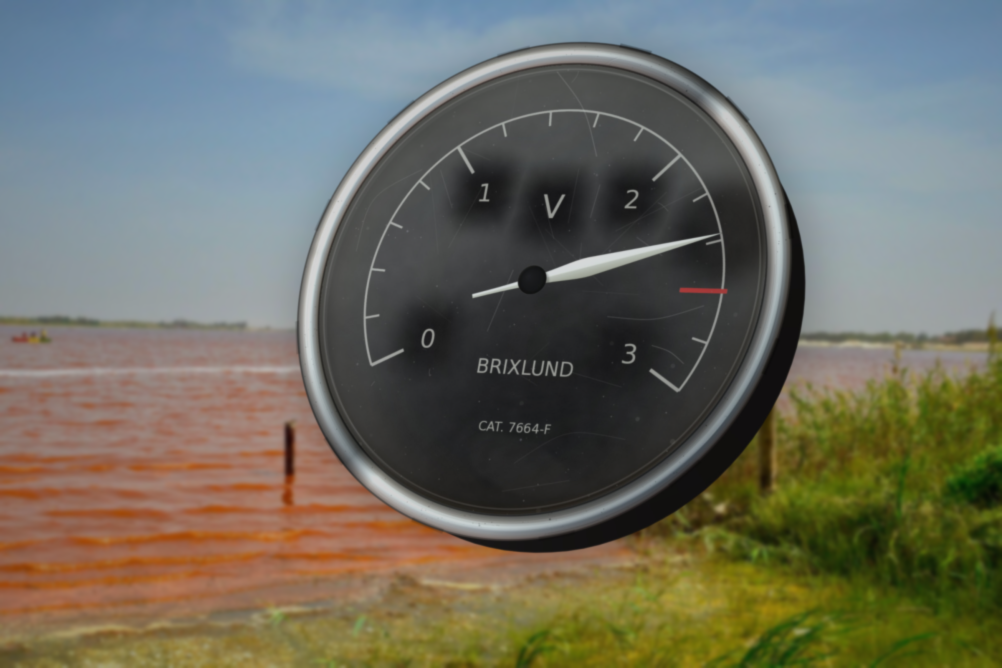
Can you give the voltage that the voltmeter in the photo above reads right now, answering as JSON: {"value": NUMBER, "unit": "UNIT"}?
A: {"value": 2.4, "unit": "V"}
